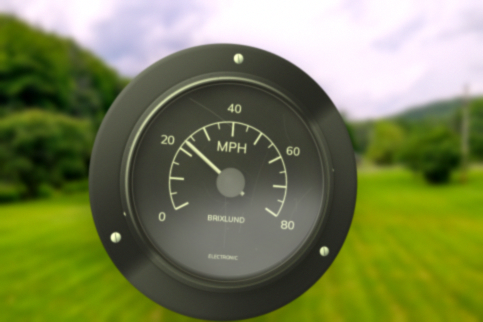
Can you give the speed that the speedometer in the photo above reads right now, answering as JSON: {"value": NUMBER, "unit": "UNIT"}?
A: {"value": 22.5, "unit": "mph"}
